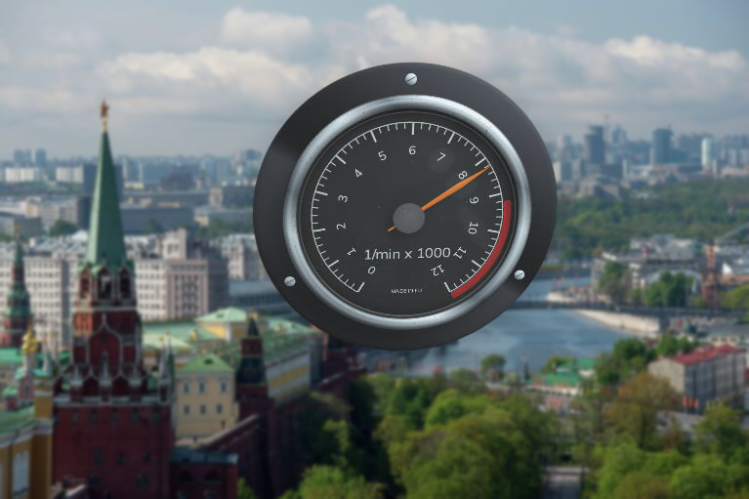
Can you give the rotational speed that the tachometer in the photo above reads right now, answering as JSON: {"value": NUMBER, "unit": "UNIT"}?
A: {"value": 8200, "unit": "rpm"}
